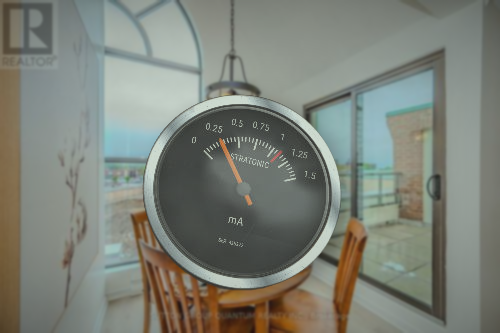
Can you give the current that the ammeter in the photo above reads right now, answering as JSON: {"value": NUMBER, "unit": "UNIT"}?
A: {"value": 0.25, "unit": "mA"}
